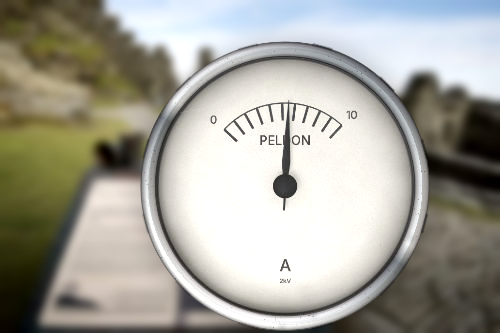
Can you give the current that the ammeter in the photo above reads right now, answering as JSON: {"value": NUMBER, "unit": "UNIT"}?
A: {"value": 5.5, "unit": "A"}
